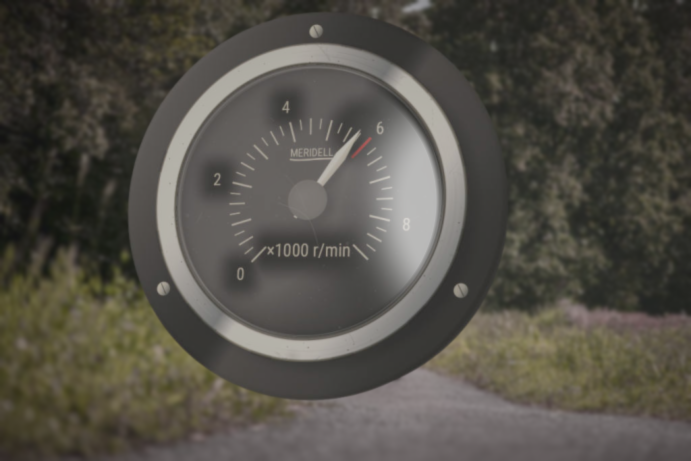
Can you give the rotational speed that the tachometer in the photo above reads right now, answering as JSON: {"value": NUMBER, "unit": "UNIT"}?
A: {"value": 5750, "unit": "rpm"}
